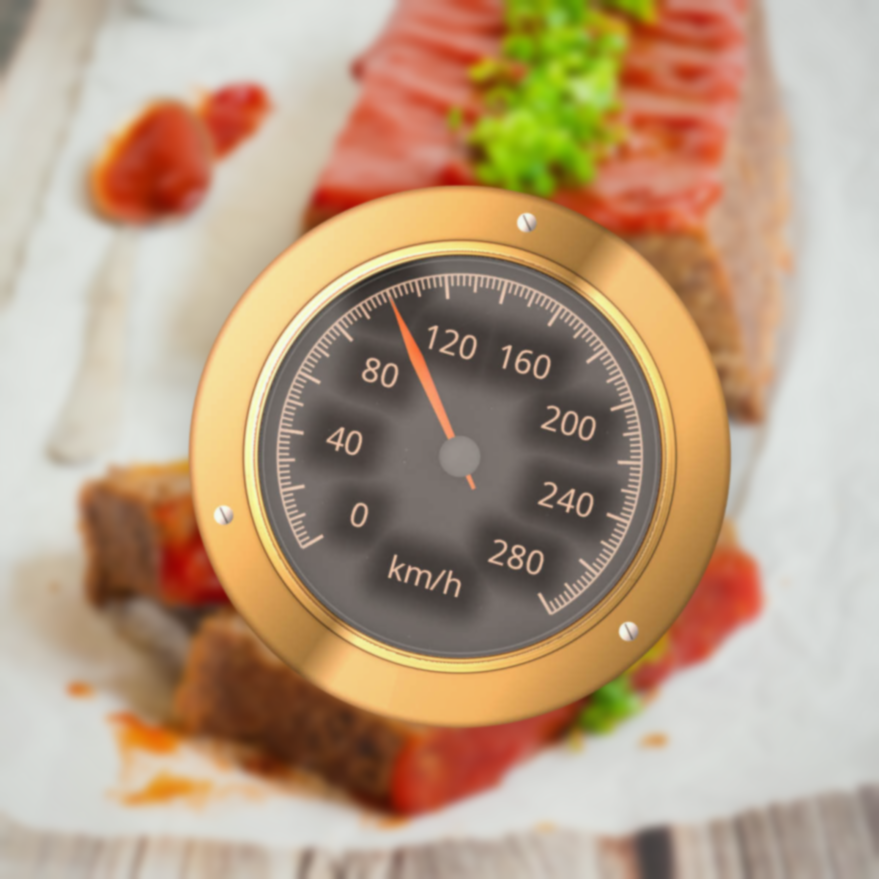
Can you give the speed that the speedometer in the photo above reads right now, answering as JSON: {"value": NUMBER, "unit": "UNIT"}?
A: {"value": 100, "unit": "km/h"}
